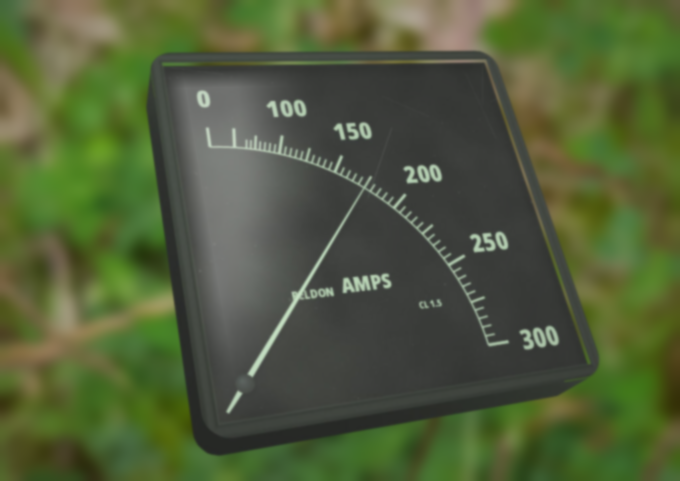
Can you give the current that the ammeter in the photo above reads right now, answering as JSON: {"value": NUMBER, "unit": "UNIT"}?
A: {"value": 175, "unit": "A"}
